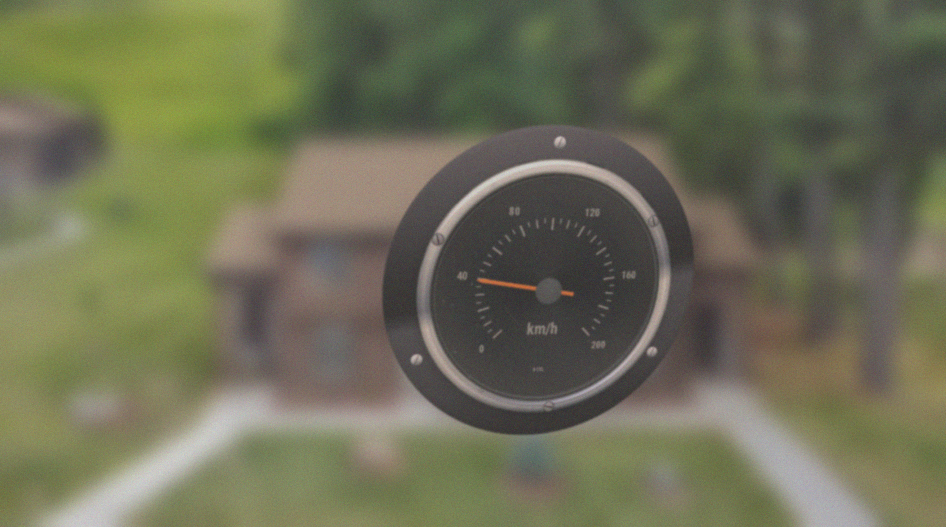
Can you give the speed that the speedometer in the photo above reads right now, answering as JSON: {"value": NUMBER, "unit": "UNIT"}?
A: {"value": 40, "unit": "km/h"}
